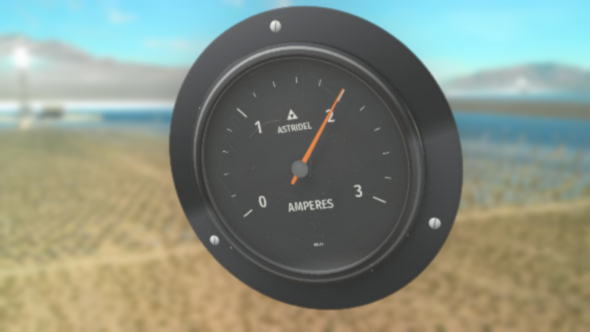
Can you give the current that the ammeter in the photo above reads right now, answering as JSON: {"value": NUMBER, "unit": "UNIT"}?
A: {"value": 2, "unit": "A"}
